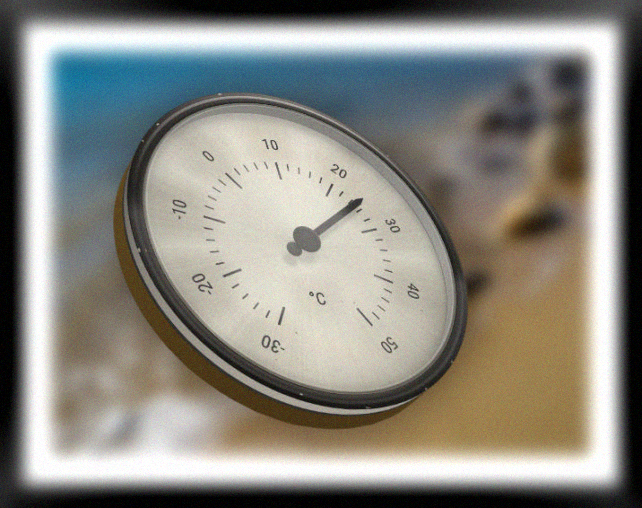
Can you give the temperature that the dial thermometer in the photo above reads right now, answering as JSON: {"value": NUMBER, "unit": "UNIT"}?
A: {"value": 25, "unit": "°C"}
